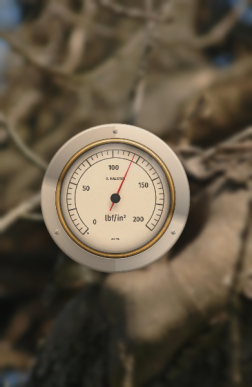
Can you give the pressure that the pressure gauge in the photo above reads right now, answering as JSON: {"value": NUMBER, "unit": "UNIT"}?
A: {"value": 120, "unit": "psi"}
